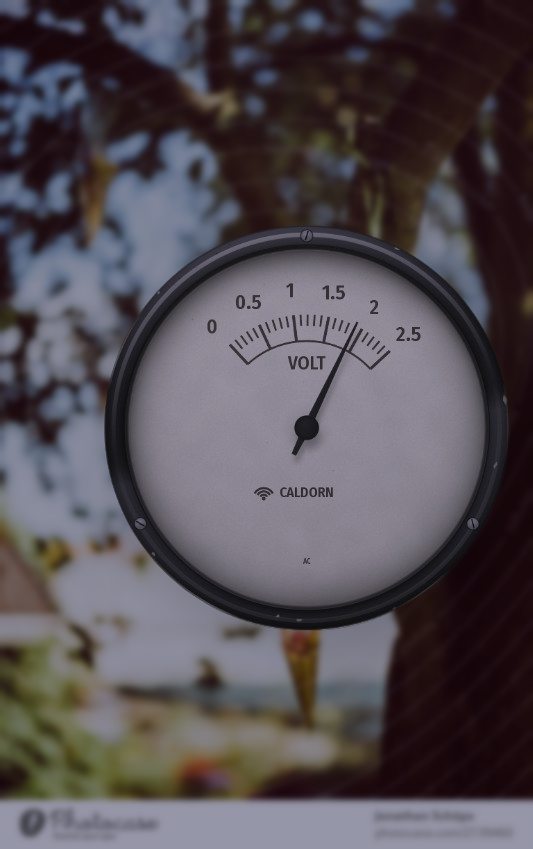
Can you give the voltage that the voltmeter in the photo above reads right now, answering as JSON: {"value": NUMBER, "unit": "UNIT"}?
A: {"value": 1.9, "unit": "V"}
